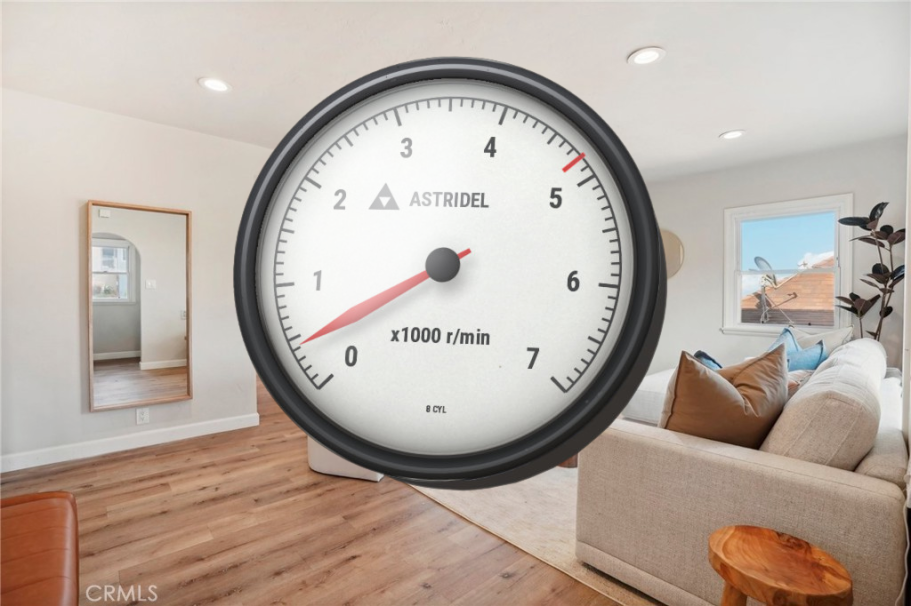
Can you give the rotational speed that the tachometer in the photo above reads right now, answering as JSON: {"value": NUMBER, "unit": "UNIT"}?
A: {"value": 400, "unit": "rpm"}
